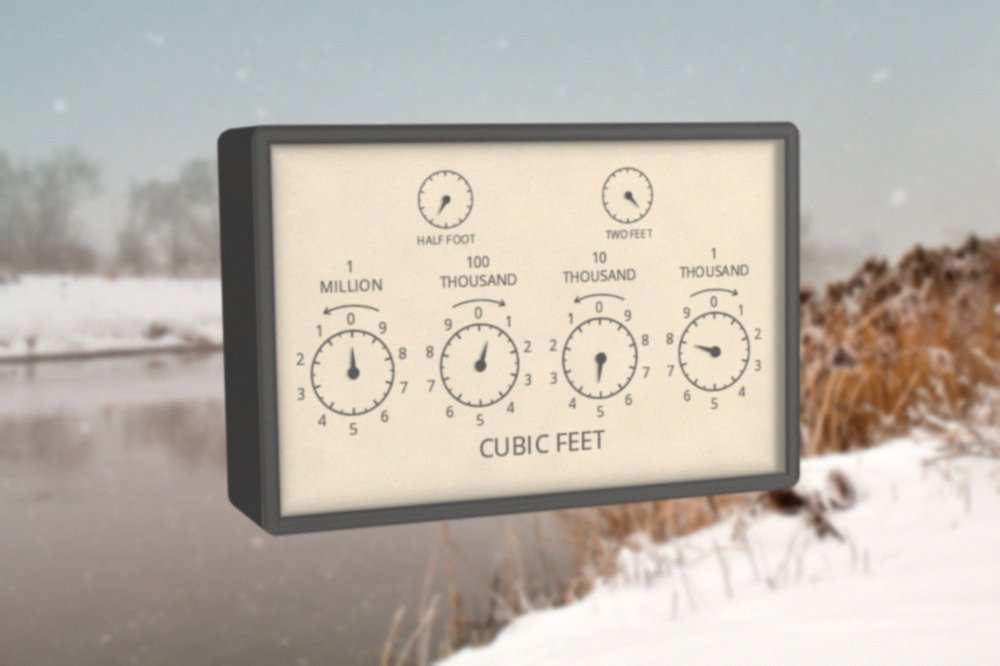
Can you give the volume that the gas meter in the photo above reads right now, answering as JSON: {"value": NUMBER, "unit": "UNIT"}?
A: {"value": 4800, "unit": "ft³"}
